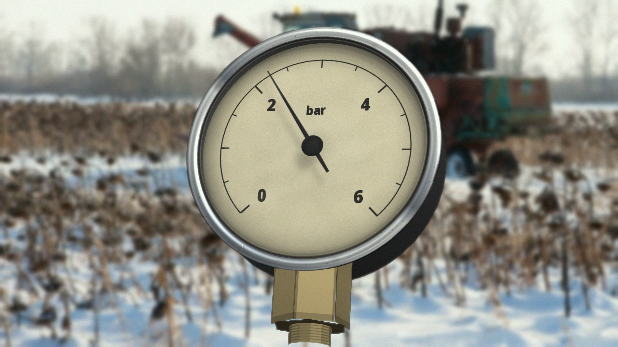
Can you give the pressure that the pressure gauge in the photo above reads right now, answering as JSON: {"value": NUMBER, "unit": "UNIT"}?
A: {"value": 2.25, "unit": "bar"}
